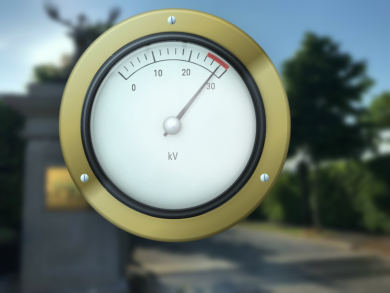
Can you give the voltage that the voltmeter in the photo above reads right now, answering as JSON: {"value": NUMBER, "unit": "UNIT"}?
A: {"value": 28, "unit": "kV"}
